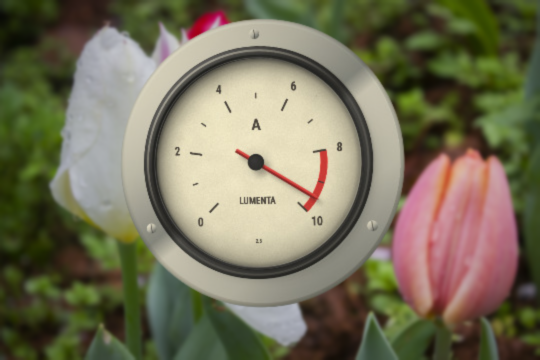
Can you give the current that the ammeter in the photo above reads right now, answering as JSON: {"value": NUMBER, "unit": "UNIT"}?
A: {"value": 9.5, "unit": "A"}
